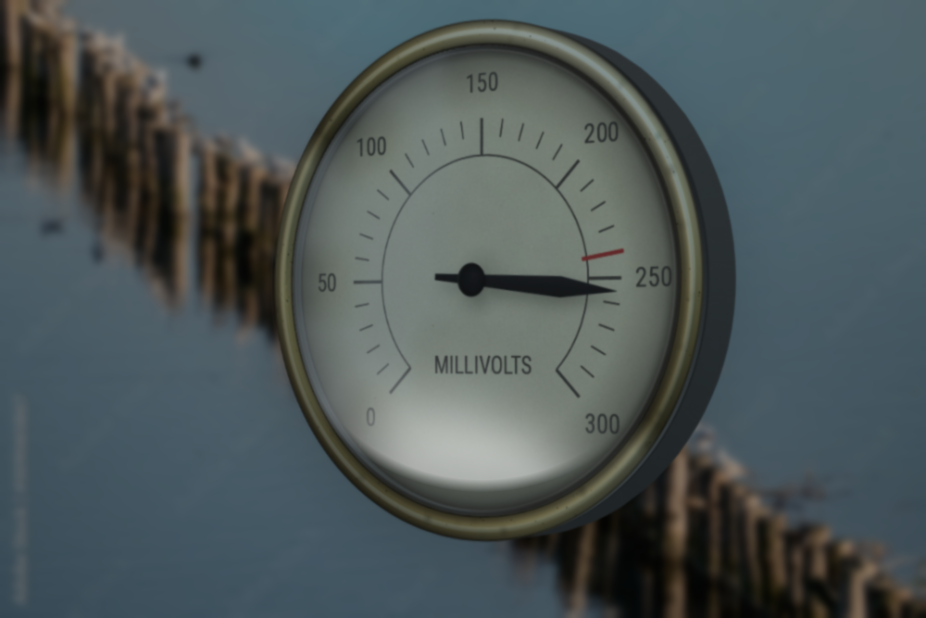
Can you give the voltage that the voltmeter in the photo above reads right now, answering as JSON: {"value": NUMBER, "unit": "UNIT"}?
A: {"value": 255, "unit": "mV"}
